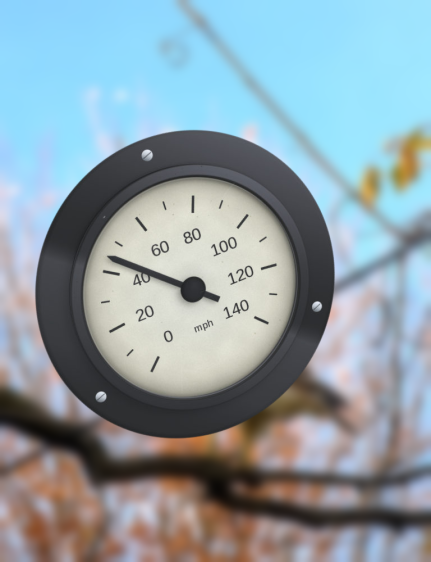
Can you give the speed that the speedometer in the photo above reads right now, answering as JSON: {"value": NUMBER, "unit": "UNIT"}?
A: {"value": 45, "unit": "mph"}
